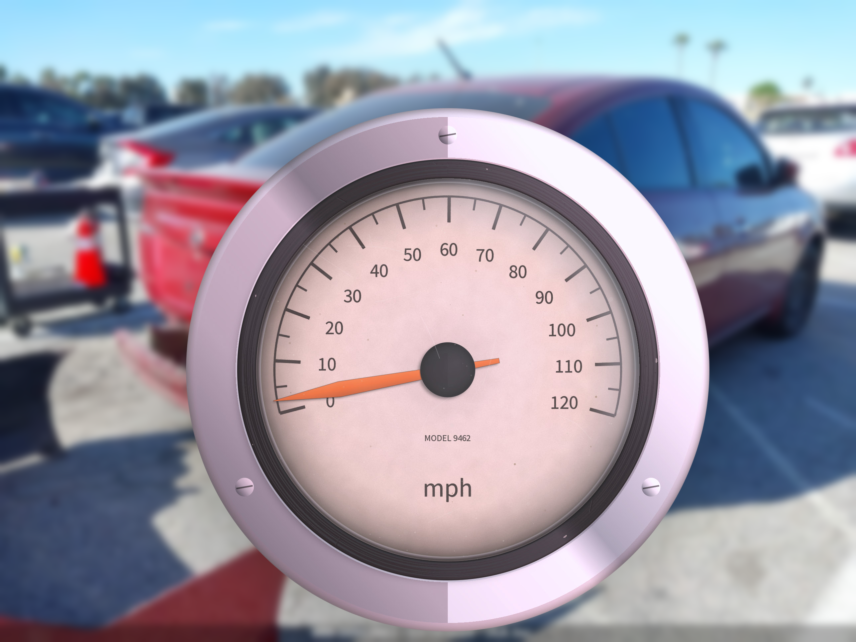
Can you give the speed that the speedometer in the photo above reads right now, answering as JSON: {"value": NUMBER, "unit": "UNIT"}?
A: {"value": 2.5, "unit": "mph"}
